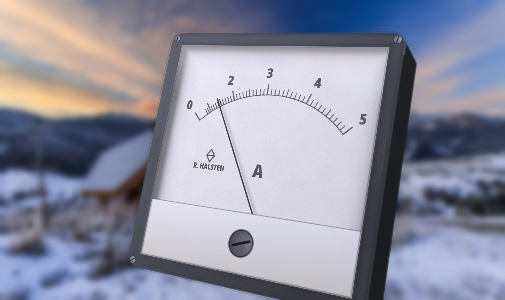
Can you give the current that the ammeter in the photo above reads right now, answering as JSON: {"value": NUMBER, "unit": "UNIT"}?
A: {"value": 1.5, "unit": "A"}
